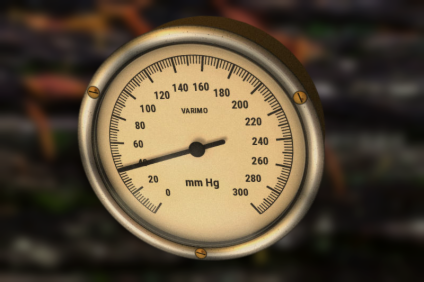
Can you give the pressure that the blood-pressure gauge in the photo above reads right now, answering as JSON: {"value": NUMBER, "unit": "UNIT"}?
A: {"value": 40, "unit": "mmHg"}
